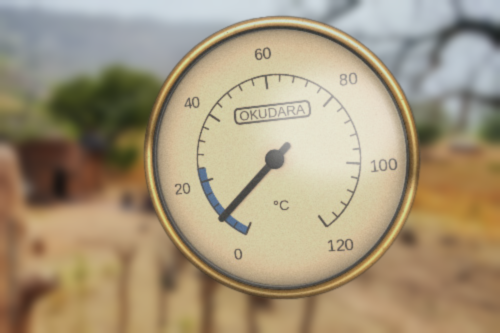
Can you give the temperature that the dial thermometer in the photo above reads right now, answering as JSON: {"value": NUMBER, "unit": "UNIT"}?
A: {"value": 8, "unit": "°C"}
